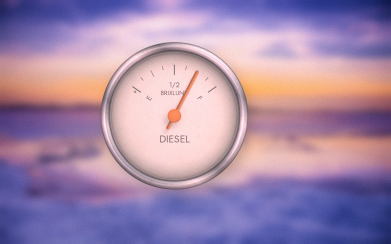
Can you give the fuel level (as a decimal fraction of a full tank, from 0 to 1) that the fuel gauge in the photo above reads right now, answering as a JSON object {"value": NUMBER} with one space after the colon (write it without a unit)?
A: {"value": 0.75}
